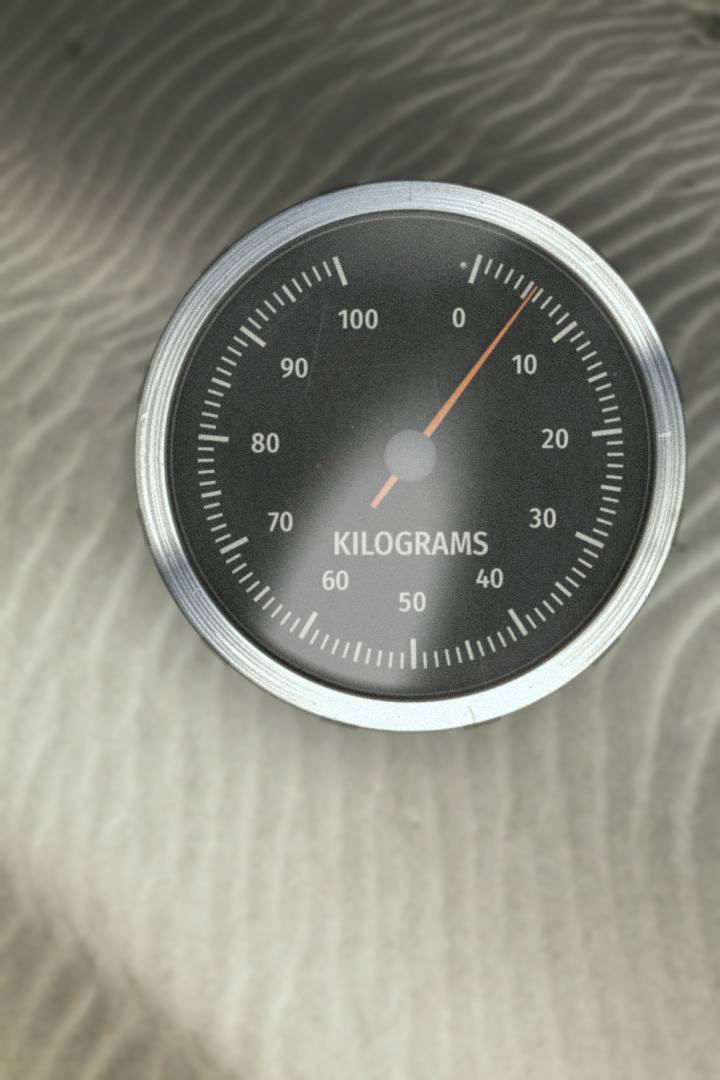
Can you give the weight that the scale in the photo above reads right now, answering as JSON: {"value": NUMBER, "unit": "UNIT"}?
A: {"value": 5.5, "unit": "kg"}
